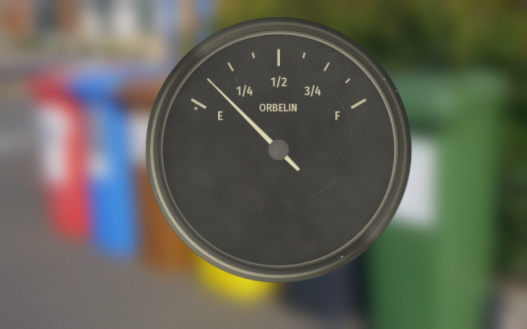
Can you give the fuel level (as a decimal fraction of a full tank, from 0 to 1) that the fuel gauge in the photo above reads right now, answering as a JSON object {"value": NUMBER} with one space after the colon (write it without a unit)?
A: {"value": 0.125}
